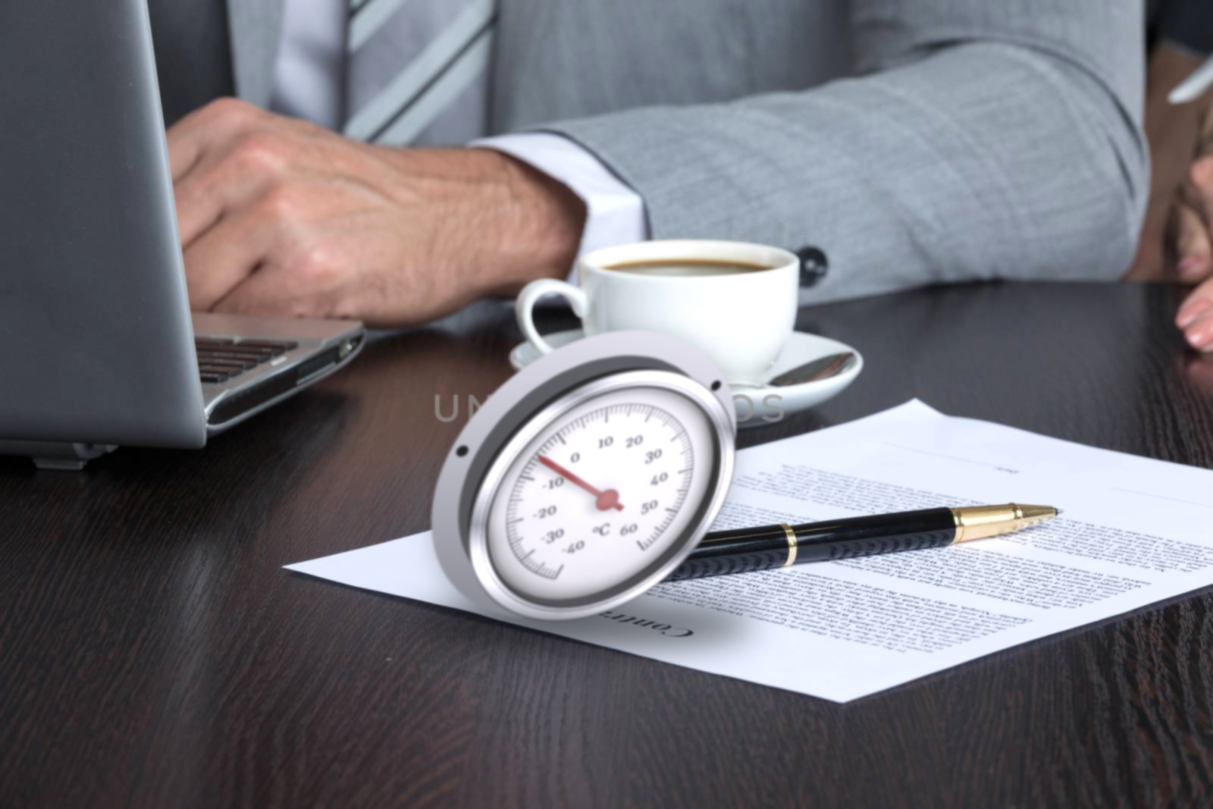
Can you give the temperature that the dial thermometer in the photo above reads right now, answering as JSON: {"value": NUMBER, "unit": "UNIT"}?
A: {"value": -5, "unit": "°C"}
